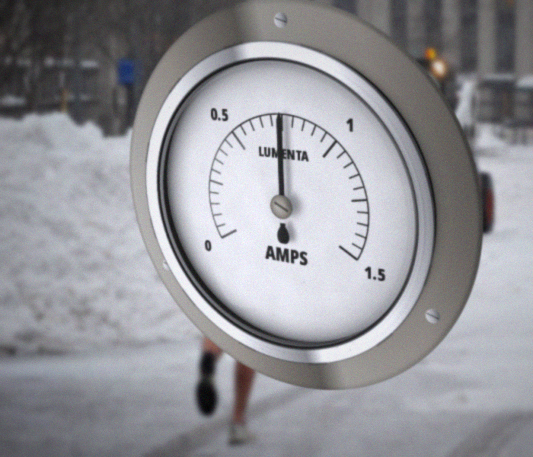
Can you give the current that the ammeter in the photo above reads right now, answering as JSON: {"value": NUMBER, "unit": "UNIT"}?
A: {"value": 0.75, "unit": "A"}
